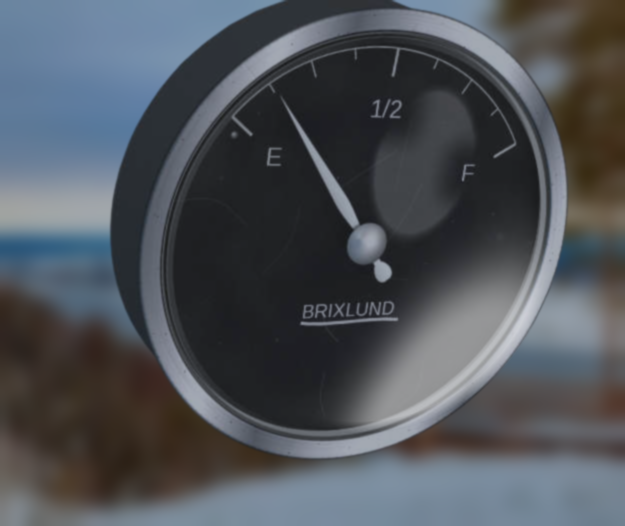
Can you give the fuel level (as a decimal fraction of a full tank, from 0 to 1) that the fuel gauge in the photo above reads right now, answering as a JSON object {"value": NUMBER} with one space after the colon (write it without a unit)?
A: {"value": 0.125}
